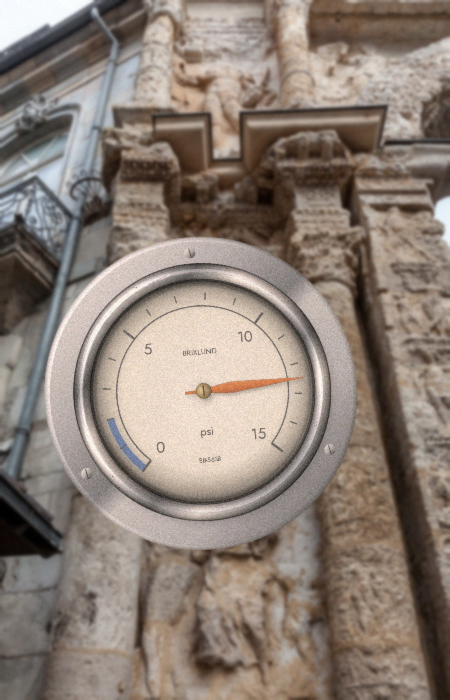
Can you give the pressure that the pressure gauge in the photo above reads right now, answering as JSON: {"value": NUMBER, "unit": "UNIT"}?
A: {"value": 12.5, "unit": "psi"}
